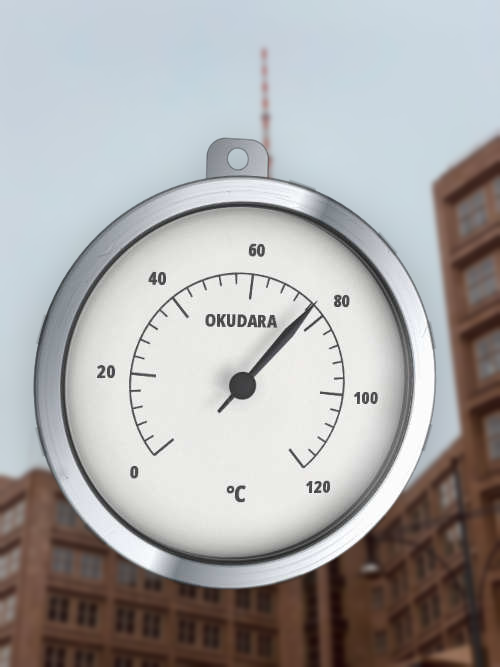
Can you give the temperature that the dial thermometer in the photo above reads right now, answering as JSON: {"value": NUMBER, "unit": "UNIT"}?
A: {"value": 76, "unit": "°C"}
